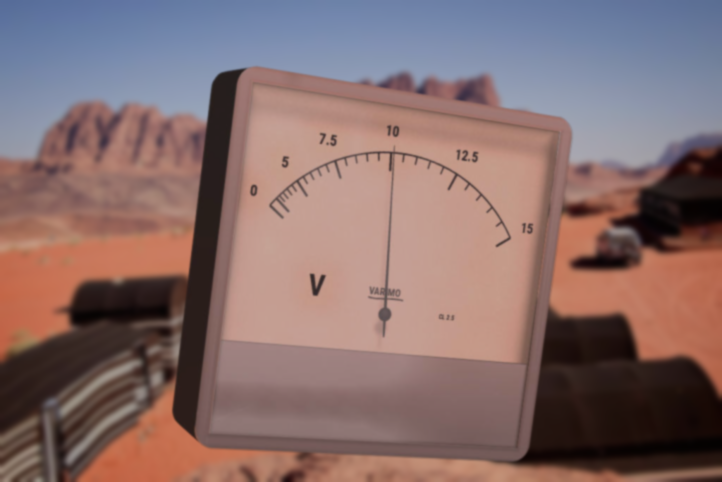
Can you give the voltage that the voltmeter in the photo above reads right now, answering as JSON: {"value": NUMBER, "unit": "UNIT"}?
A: {"value": 10, "unit": "V"}
